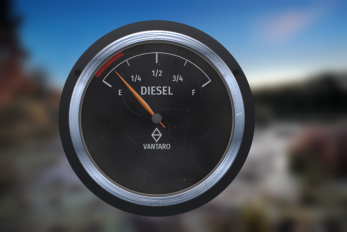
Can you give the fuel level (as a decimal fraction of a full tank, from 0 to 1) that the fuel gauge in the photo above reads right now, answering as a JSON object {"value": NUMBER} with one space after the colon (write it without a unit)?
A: {"value": 0.125}
